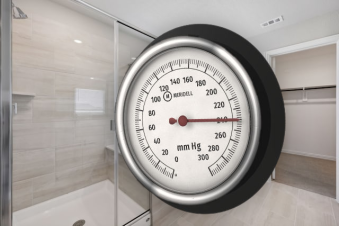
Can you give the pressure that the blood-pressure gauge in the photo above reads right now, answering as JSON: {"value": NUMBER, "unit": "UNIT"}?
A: {"value": 240, "unit": "mmHg"}
